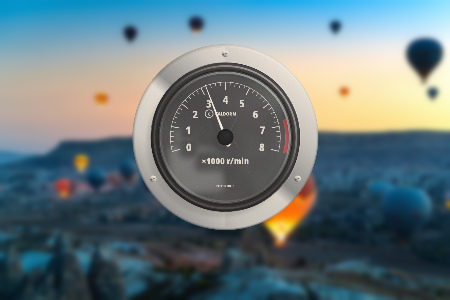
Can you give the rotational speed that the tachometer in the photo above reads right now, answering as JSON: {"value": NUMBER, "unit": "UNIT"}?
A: {"value": 3200, "unit": "rpm"}
